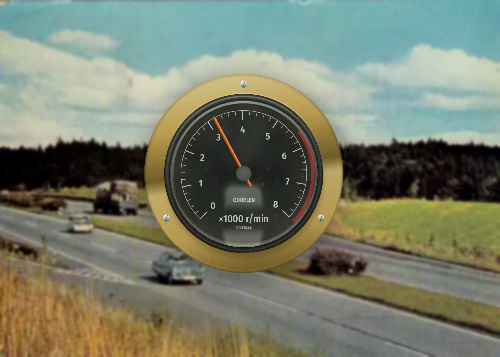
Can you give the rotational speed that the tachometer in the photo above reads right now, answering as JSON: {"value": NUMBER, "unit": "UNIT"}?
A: {"value": 3200, "unit": "rpm"}
